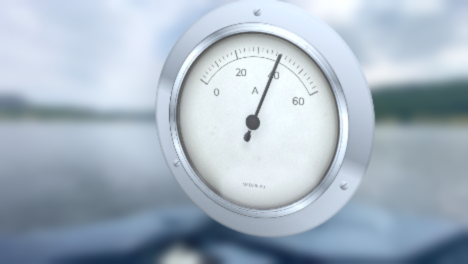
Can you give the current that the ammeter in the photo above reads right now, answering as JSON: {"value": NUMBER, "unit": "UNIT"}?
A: {"value": 40, "unit": "A"}
